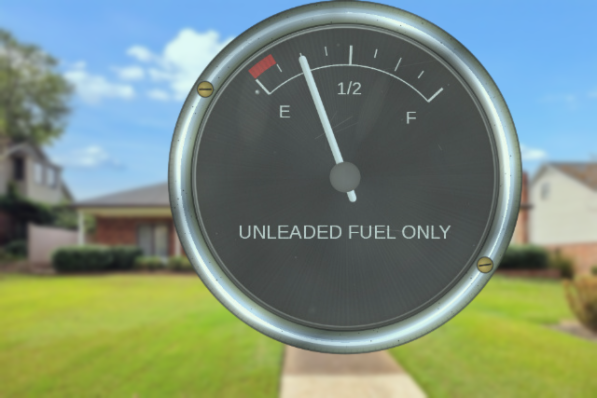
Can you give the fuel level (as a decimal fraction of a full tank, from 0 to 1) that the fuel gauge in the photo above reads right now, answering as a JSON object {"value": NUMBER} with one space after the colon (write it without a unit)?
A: {"value": 0.25}
